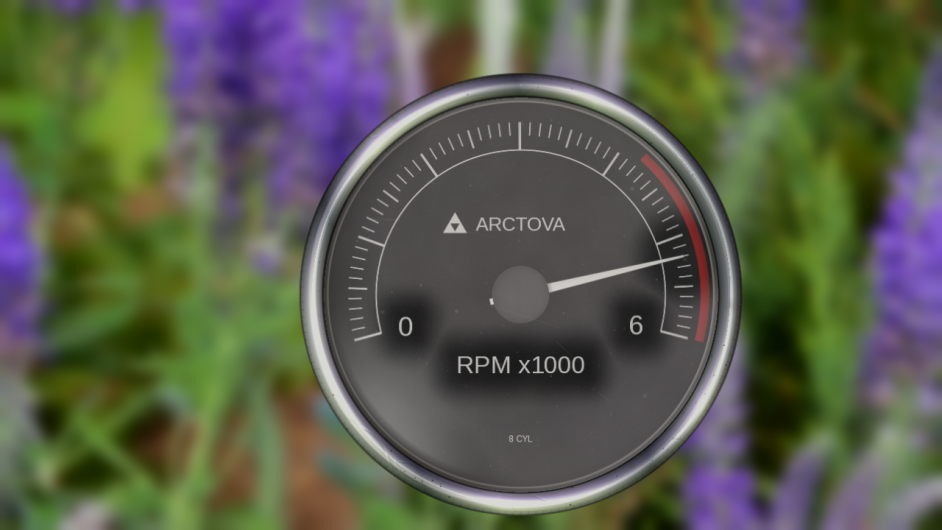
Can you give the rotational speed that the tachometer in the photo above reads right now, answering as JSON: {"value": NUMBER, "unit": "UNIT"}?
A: {"value": 5200, "unit": "rpm"}
